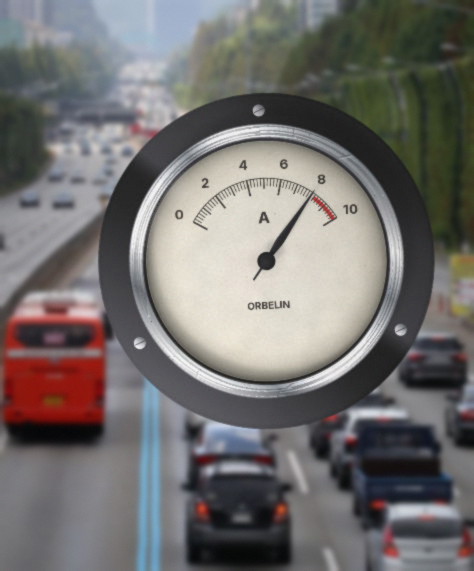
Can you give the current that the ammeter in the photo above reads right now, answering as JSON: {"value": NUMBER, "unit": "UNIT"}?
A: {"value": 8, "unit": "A"}
